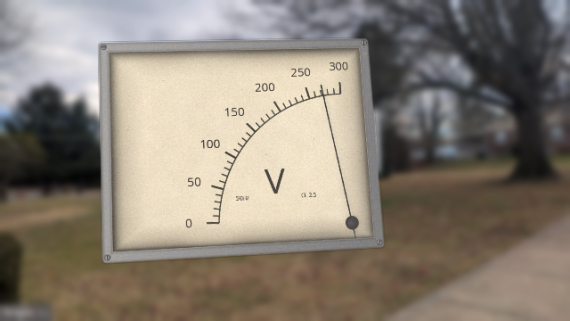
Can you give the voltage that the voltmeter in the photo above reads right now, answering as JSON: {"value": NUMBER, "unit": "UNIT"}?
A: {"value": 270, "unit": "V"}
